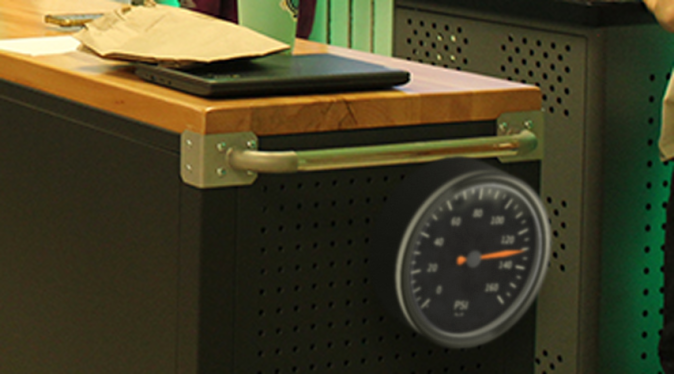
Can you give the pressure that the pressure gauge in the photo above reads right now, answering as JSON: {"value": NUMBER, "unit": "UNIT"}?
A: {"value": 130, "unit": "psi"}
